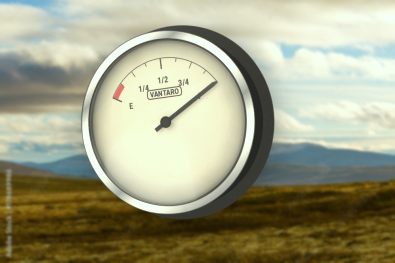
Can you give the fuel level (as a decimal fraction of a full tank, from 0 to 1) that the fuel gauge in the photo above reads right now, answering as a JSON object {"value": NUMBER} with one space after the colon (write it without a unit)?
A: {"value": 1}
